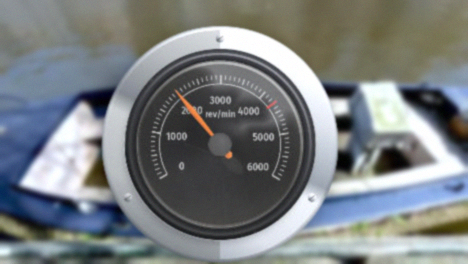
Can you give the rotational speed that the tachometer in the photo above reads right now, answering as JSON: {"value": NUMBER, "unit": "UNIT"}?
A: {"value": 2000, "unit": "rpm"}
